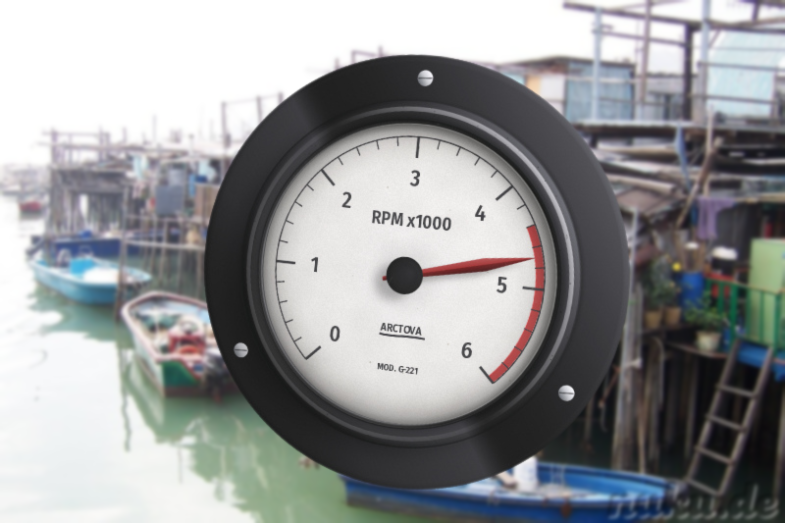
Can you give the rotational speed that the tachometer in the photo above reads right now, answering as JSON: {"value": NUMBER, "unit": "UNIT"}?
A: {"value": 4700, "unit": "rpm"}
